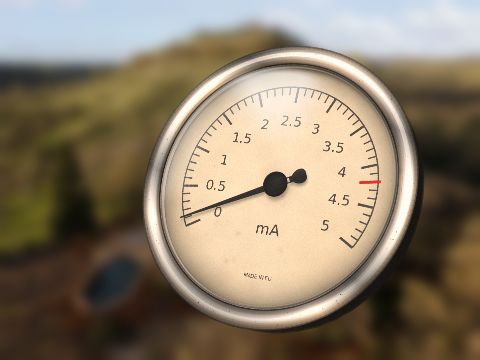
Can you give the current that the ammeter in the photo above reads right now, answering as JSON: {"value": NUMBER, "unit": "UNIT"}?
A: {"value": 0.1, "unit": "mA"}
